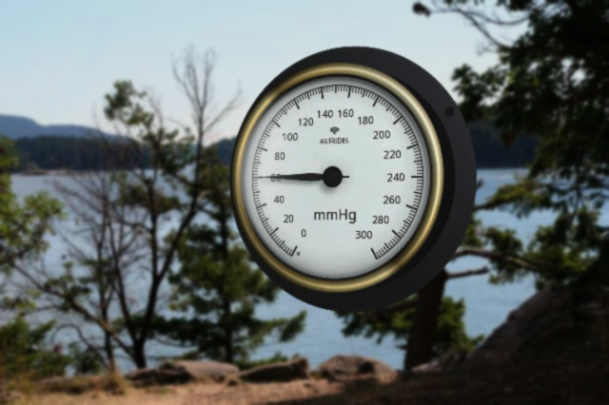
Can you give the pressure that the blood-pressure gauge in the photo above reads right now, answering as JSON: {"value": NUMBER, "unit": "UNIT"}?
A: {"value": 60, "unit": "mmHg"}
